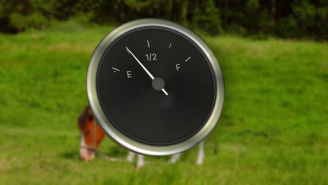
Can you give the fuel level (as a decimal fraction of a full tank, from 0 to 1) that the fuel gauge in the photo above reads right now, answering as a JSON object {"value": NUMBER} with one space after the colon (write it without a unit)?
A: {"value": 0.25}
